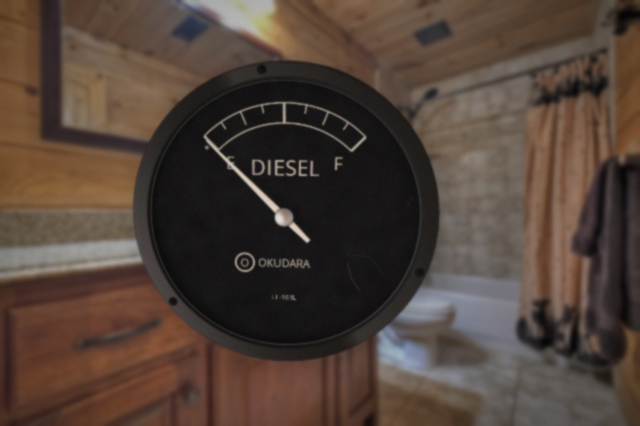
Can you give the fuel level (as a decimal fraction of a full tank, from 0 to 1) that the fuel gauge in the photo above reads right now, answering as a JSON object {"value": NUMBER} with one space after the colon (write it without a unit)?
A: {"value": 0}
